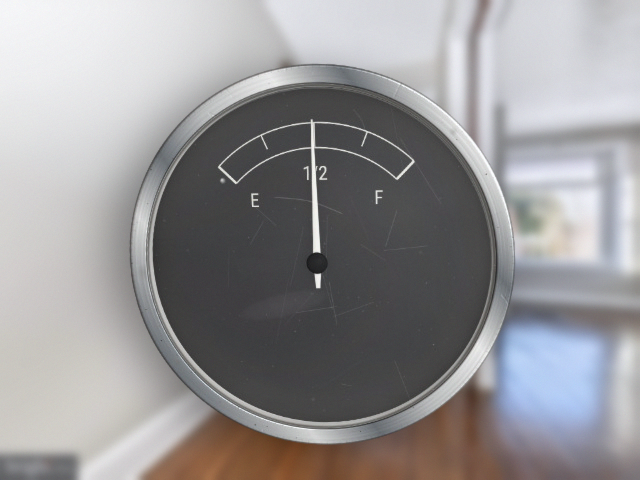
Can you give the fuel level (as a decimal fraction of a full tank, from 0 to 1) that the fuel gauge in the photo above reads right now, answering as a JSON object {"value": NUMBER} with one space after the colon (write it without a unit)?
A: {"value": 0.5}
